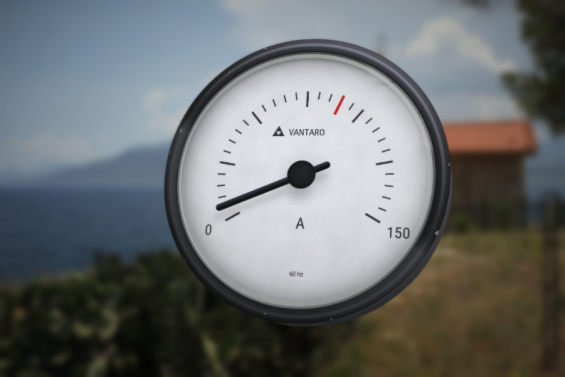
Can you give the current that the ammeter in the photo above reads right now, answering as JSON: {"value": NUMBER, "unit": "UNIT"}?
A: {"value": 5, "unit": "A"}
